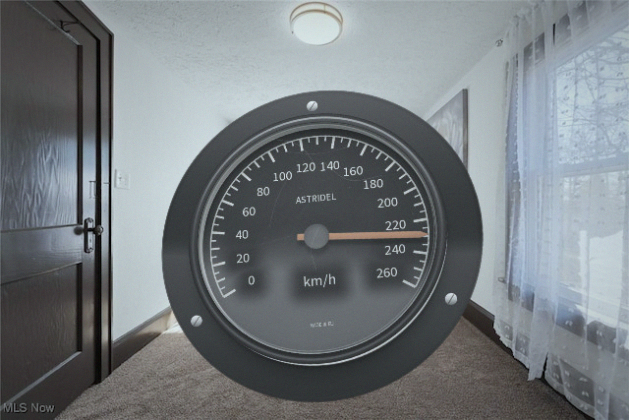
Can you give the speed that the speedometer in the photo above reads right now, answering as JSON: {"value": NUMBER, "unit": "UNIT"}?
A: {"value": 230, "unit": "km/h"}
